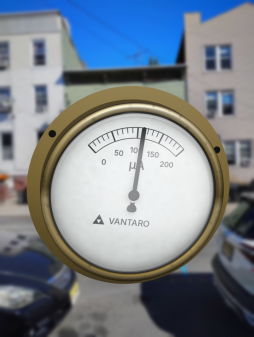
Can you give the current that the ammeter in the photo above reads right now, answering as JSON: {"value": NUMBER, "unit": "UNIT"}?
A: {"value": 110, "unit": "µA"}
